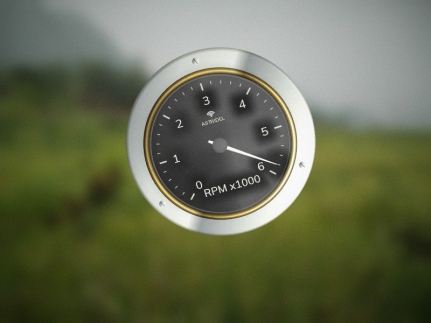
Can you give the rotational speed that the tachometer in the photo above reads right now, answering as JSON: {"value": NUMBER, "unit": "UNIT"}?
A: {"value": 5800, "unit": "rpm"}
